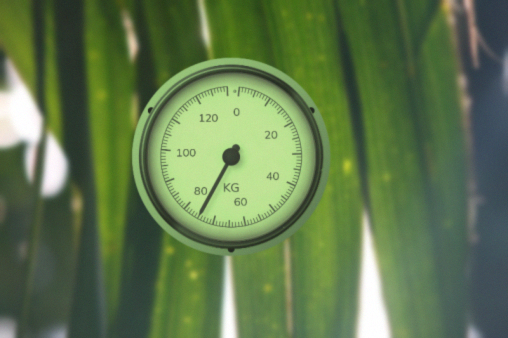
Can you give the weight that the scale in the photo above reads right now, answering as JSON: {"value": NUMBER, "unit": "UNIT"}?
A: {"value": 75, "unit": "kg"}
